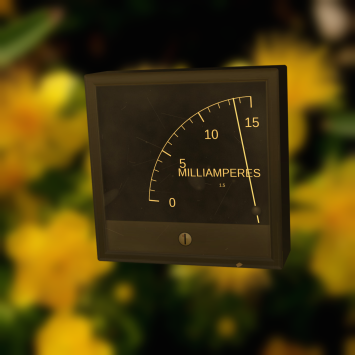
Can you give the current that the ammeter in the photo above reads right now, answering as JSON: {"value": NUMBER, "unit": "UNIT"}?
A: {"value": 13.5, "unit": "mA"}
